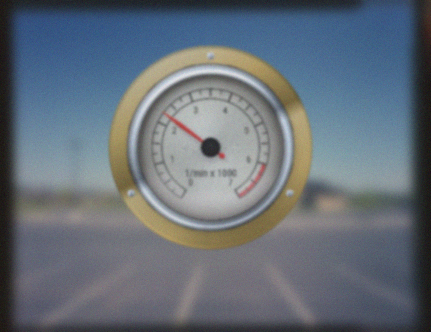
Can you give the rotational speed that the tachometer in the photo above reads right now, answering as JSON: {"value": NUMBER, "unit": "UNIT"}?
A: {"value": 2250, "unit": "rpm"}
